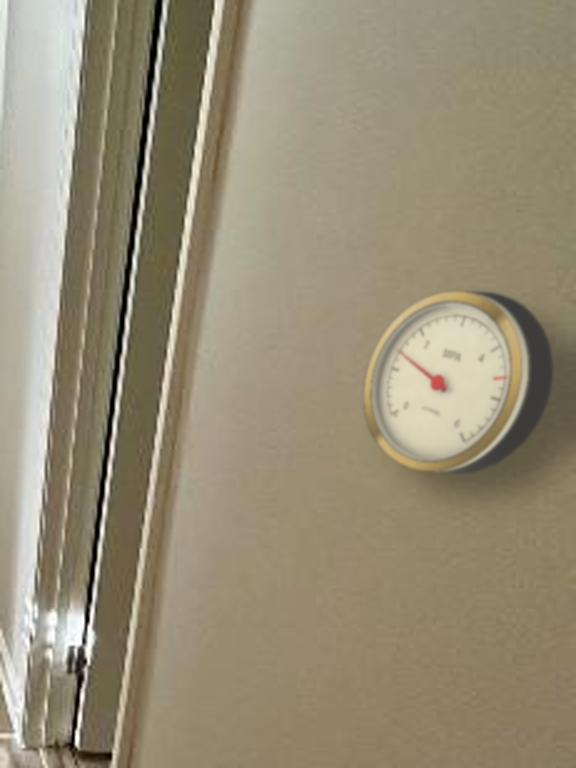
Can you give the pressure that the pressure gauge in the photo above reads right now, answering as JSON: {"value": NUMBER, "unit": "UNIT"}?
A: {"value": 1.4, "unit": "MPa"}
